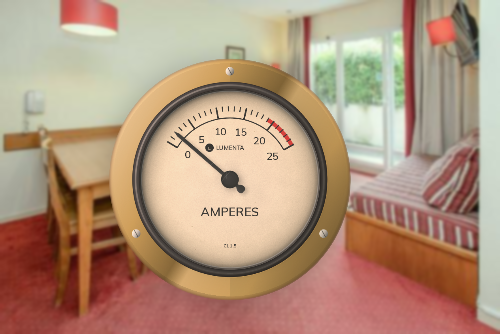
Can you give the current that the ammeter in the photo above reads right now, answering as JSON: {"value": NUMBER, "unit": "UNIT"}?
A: {"value": 2, "unit": "A"}
